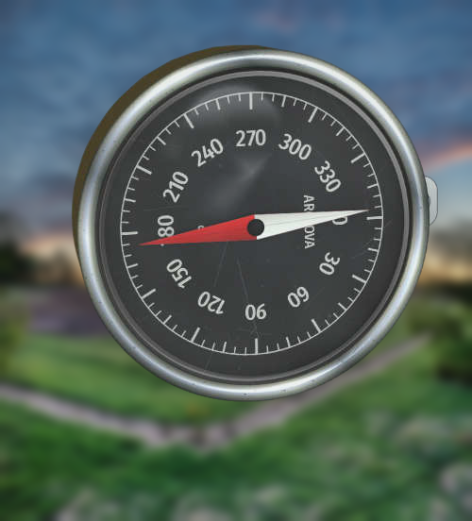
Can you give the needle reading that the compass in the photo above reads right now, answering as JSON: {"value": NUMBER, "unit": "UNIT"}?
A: {"value": 175, "unit": "°"}
